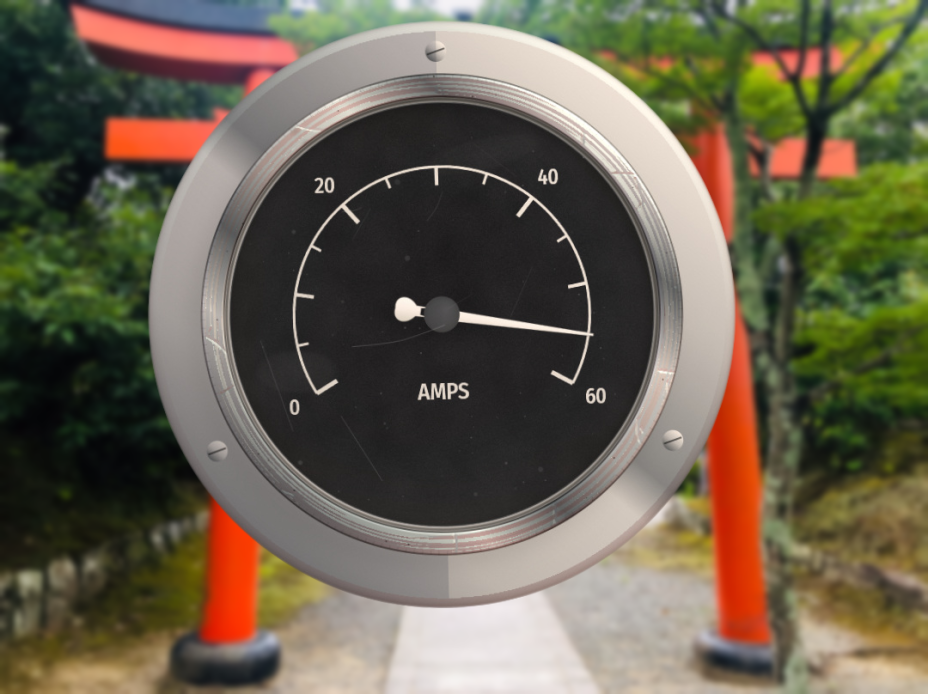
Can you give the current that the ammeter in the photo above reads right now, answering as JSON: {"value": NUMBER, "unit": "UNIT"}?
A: {"value": 55, "unit": "A"}
